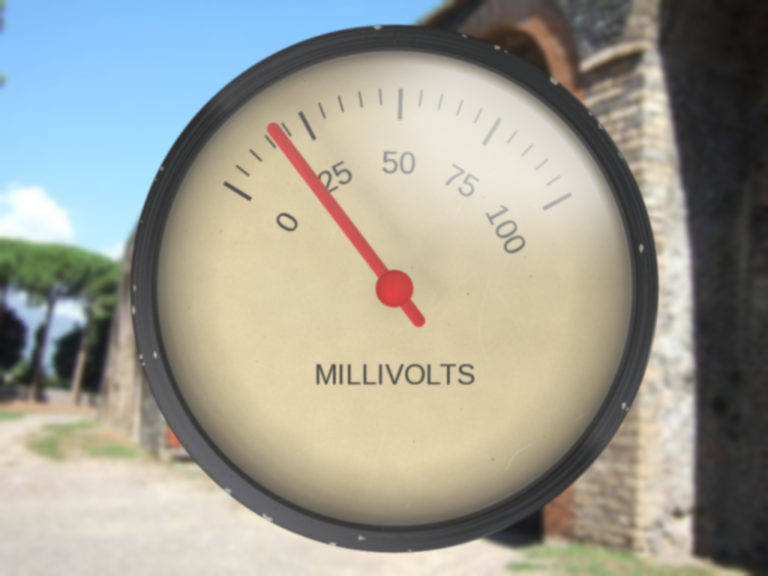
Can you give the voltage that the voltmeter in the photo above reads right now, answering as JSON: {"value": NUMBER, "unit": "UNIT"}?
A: {"value": 17.5, "unit": "mV"}
